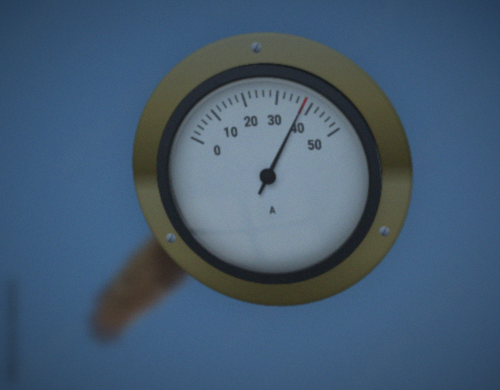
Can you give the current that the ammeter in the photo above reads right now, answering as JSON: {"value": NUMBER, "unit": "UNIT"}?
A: {"value": 38, "unit": "A"}
